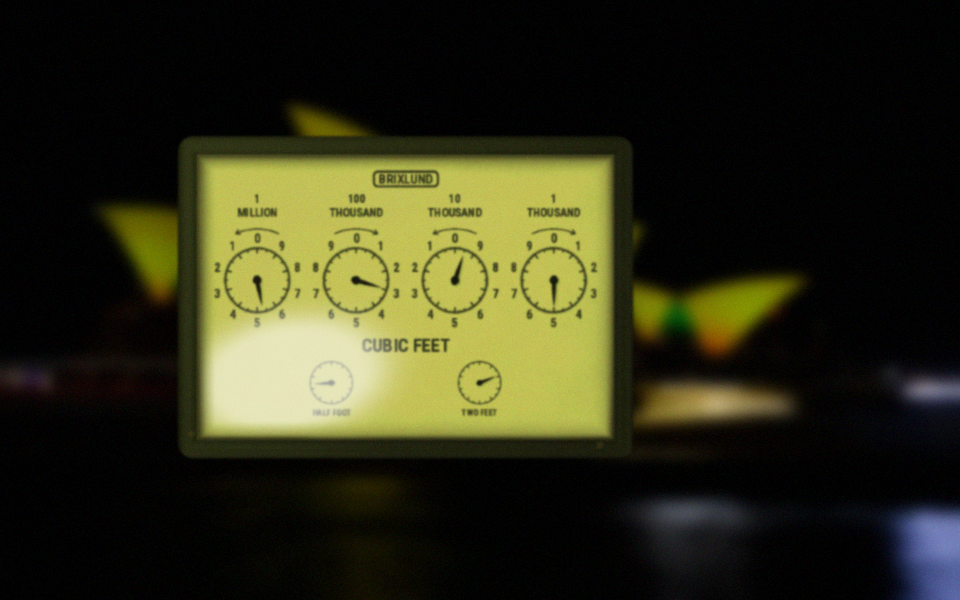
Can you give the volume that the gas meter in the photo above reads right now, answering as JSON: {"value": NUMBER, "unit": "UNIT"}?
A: {"value": 529500, "unit": "ft³"}
